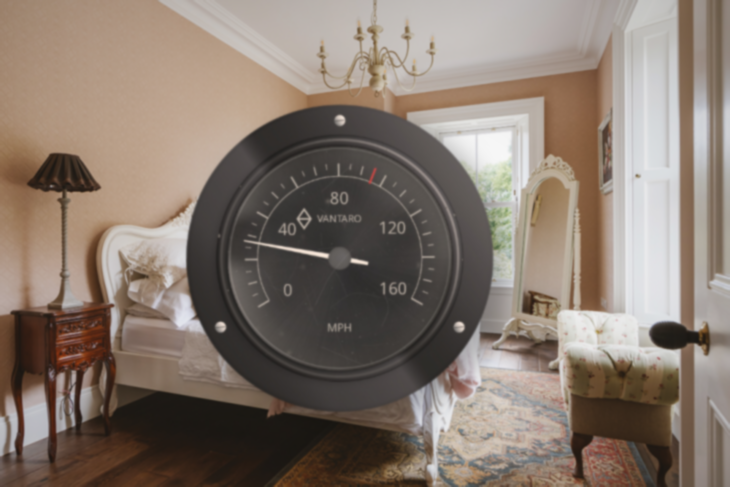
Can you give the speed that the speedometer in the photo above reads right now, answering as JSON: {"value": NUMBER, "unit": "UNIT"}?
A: {"value": 27.5, "unit": "mph"}
